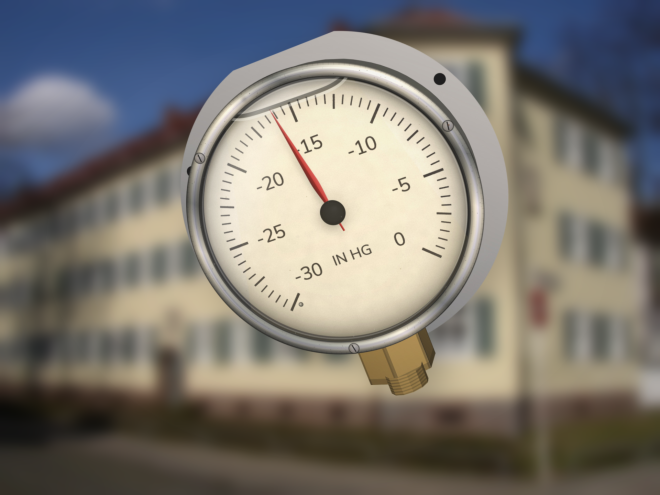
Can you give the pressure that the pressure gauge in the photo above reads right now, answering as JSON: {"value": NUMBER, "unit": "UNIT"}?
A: {"value": -16, "unit": "inHg"}
